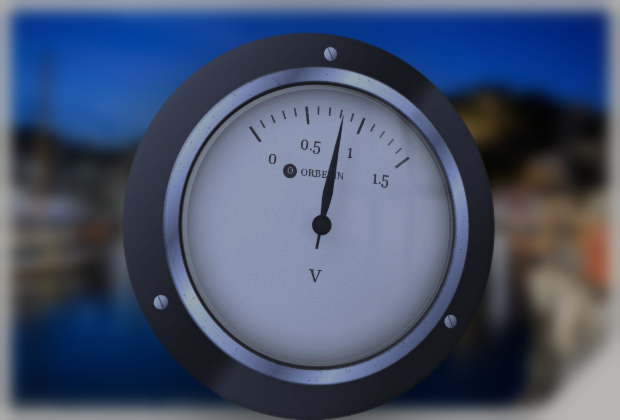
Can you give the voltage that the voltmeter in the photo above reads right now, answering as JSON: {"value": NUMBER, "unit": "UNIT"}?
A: {"value": 0.8, "unit": "V"}
